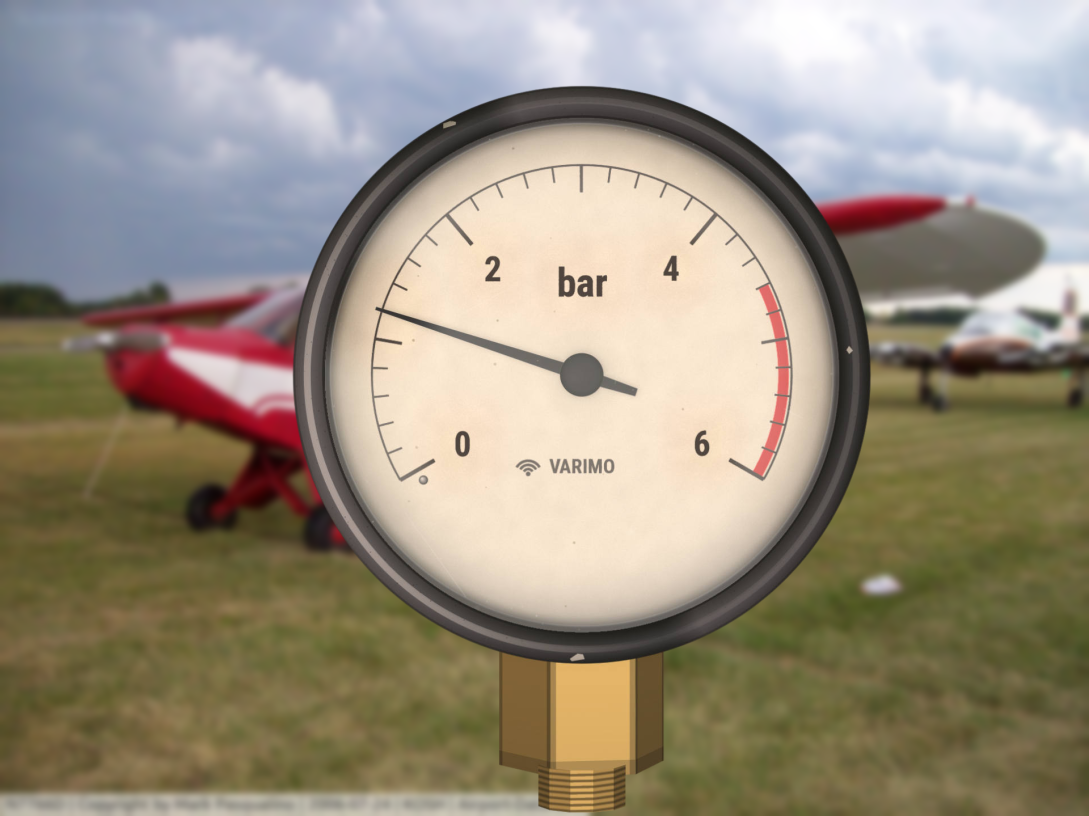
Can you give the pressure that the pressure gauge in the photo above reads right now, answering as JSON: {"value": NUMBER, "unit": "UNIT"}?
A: {"value": 1.2, "unit": "bar"}
